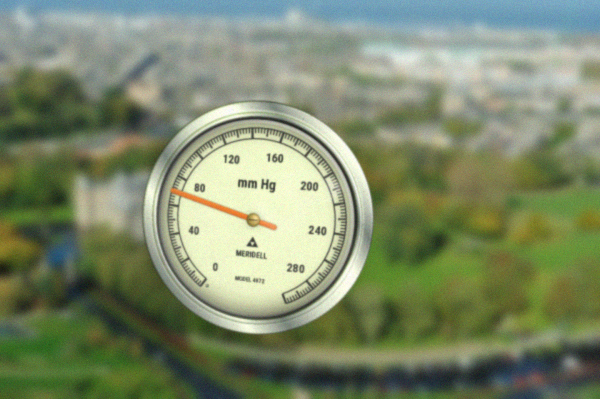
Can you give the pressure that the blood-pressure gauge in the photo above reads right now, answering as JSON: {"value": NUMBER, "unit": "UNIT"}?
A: {"value": 70, "unit": "mmHg"}
